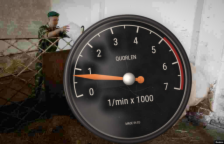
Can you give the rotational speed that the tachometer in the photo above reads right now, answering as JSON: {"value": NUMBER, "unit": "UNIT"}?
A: {"value": 750, "unit": "rpm"}
